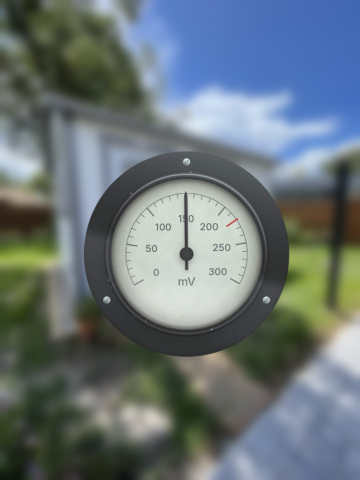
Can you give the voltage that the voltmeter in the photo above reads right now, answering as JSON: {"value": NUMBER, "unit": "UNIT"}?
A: {"value": 150, "unit": "mV"}
